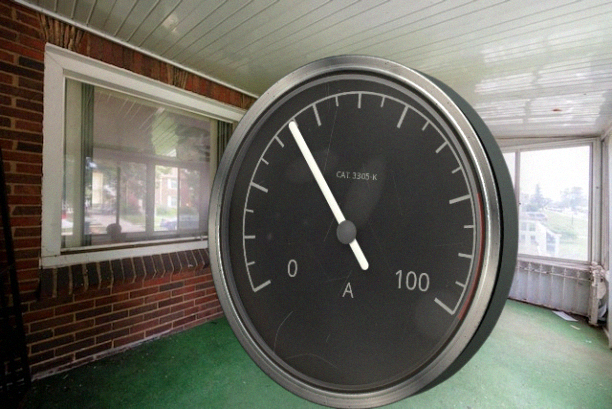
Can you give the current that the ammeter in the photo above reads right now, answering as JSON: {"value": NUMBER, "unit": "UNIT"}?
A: {"value": 35, "unit": "A"}
